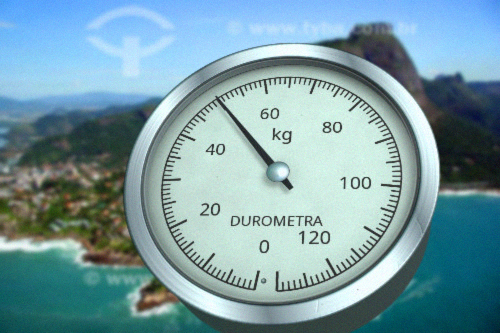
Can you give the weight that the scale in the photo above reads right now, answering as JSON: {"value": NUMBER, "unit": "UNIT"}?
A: {"value": 50, "unit": "kg"}
